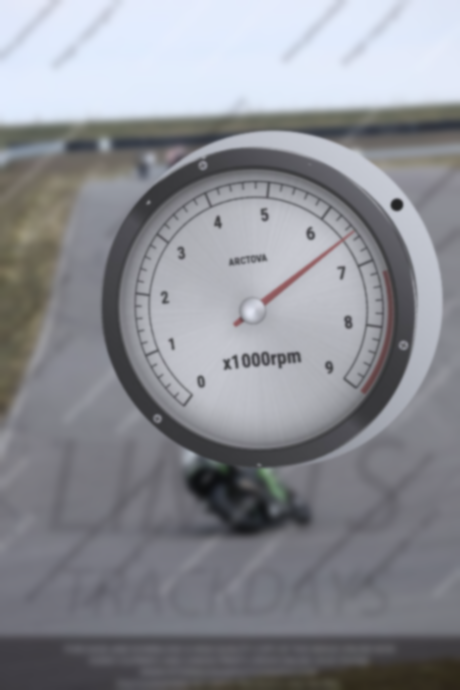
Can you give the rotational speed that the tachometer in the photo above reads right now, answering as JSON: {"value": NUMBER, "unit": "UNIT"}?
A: {"value": 6500, "unit": "rpm"}
